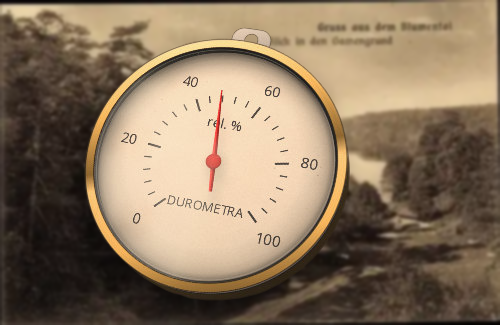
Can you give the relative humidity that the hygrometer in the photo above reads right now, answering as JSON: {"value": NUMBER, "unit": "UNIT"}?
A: {"value": 48, "unit": "%"}
